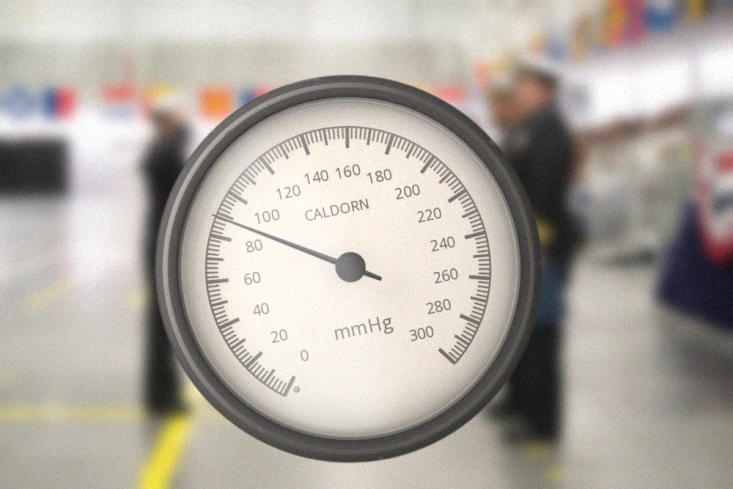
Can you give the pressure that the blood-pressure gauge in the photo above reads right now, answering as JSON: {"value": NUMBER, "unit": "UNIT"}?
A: {"value": 88, "unit": "mmHg"}
